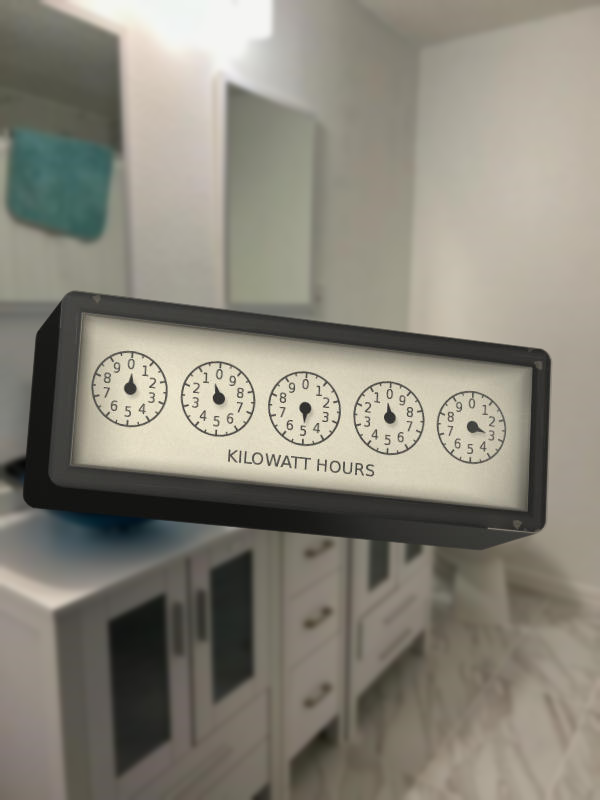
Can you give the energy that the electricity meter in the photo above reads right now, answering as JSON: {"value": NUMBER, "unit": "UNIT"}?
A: {"value": 503, "unit": "kWh"}
